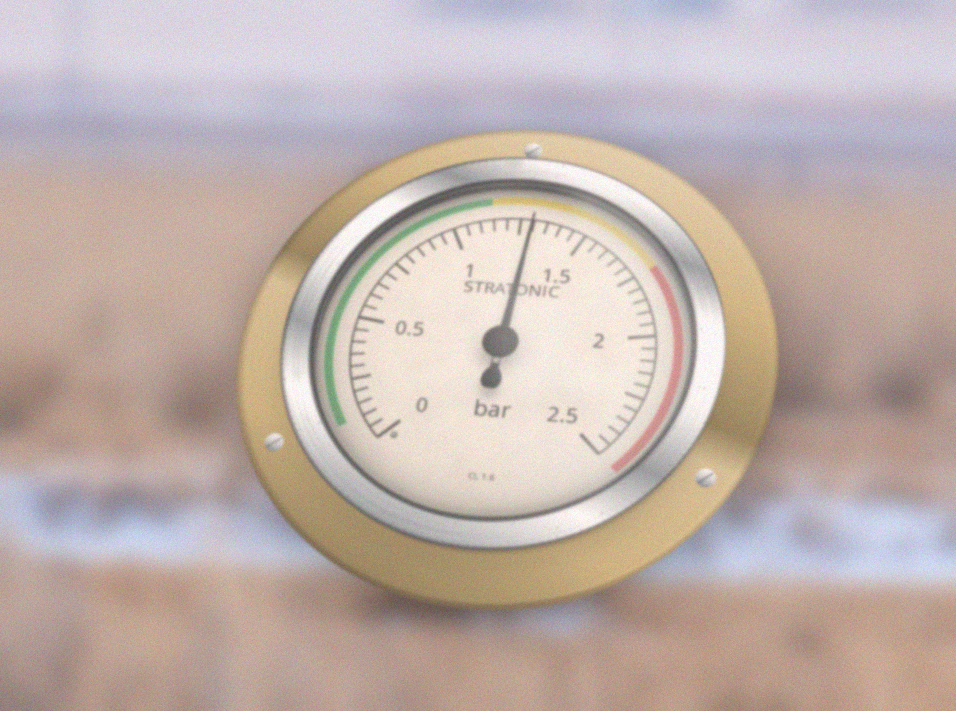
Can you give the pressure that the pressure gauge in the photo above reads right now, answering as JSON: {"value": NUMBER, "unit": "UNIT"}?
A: {"value": 1.3, "unit": "bar"}
